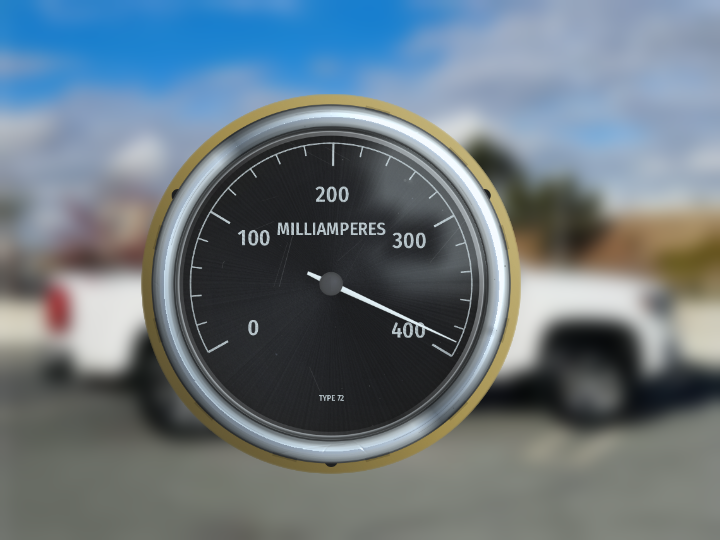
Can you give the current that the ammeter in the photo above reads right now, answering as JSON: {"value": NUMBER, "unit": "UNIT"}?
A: {"value": 390, "unit": "mA"}
